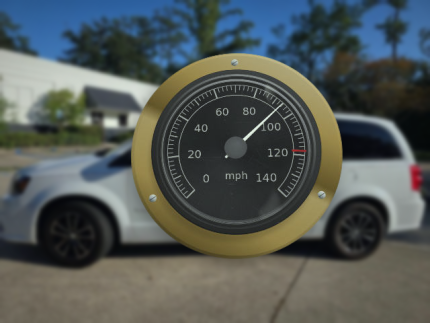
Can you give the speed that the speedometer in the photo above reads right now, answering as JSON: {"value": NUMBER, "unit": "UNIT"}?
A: {"value": 94, "unit": "mph"}
